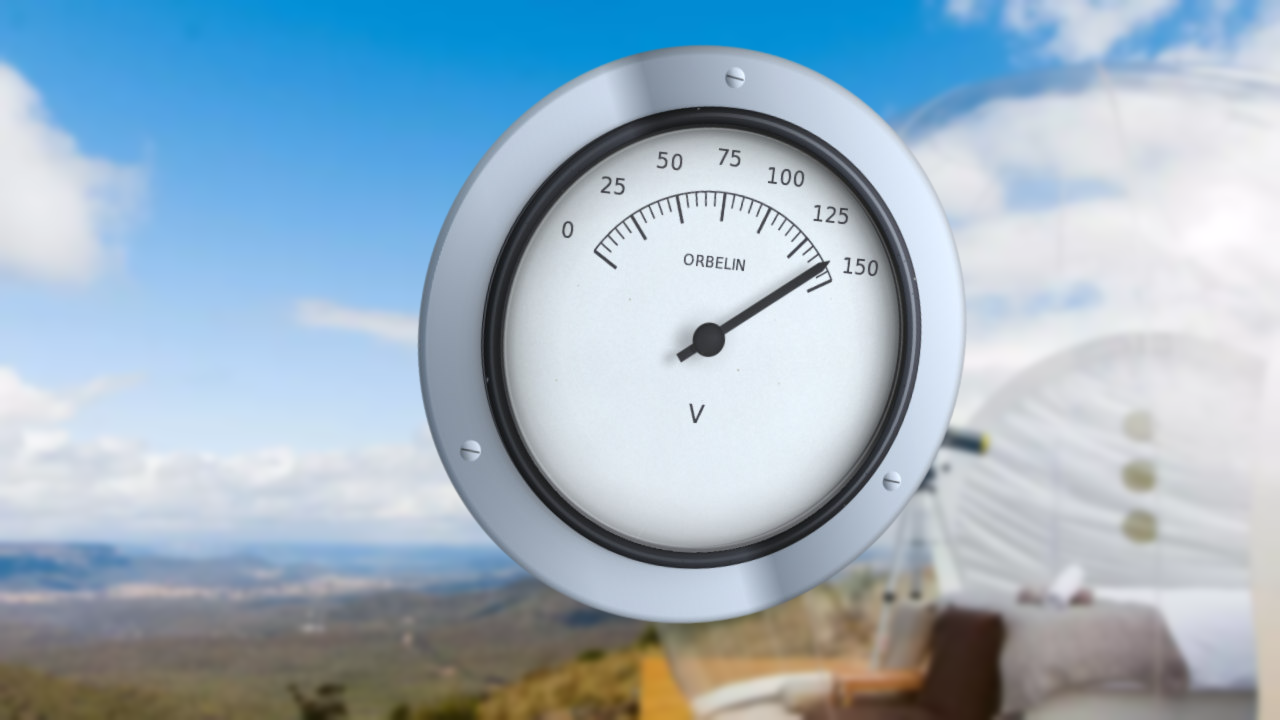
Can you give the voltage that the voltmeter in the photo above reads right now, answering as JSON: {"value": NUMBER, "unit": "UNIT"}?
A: {"value": 140, "unit": "V"}
